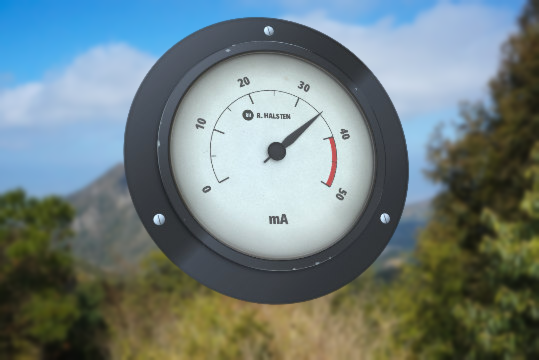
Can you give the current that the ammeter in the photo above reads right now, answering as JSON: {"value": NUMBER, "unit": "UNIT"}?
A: {"value": 35, "unit": "mA"}
